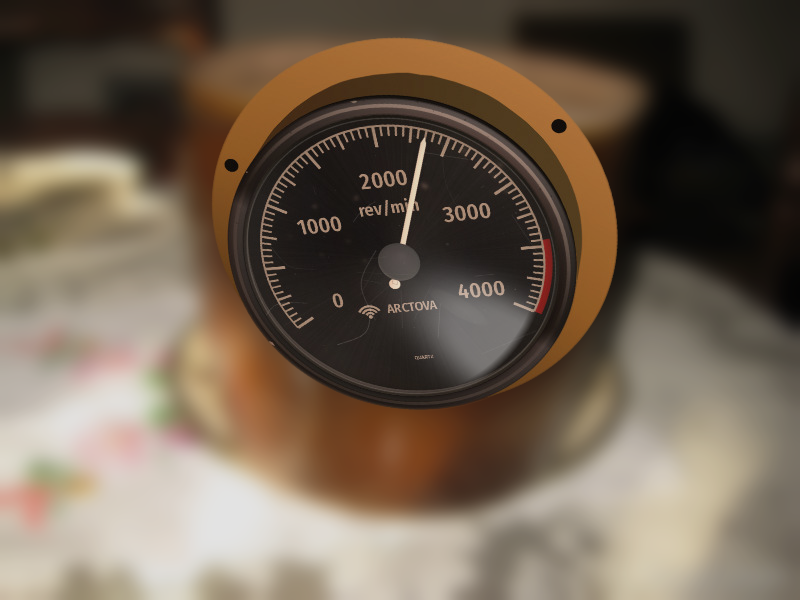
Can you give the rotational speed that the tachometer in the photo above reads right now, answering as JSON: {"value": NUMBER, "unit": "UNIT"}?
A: {"value": 2350, "unit": "rpm"}
